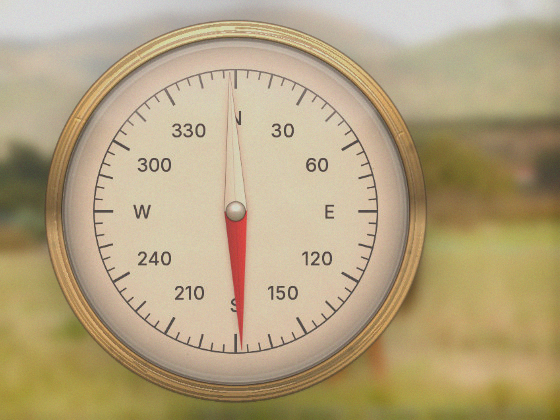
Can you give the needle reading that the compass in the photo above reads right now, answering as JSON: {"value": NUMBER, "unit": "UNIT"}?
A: {"value": 177.5, "unit": "°"}
